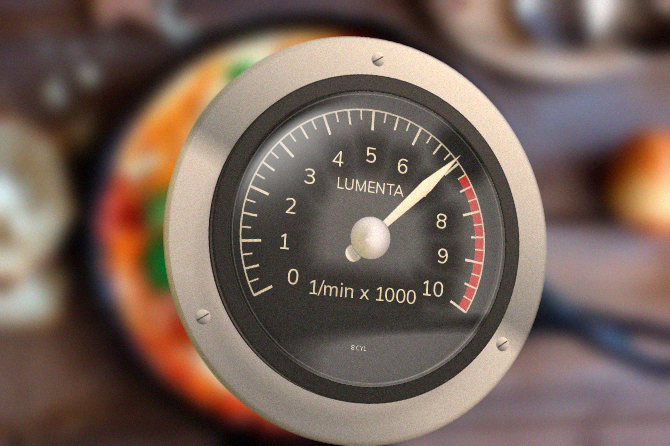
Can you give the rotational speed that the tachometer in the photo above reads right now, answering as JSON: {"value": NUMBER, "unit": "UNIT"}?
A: {"value": 6875, "unit": "rpm"}
